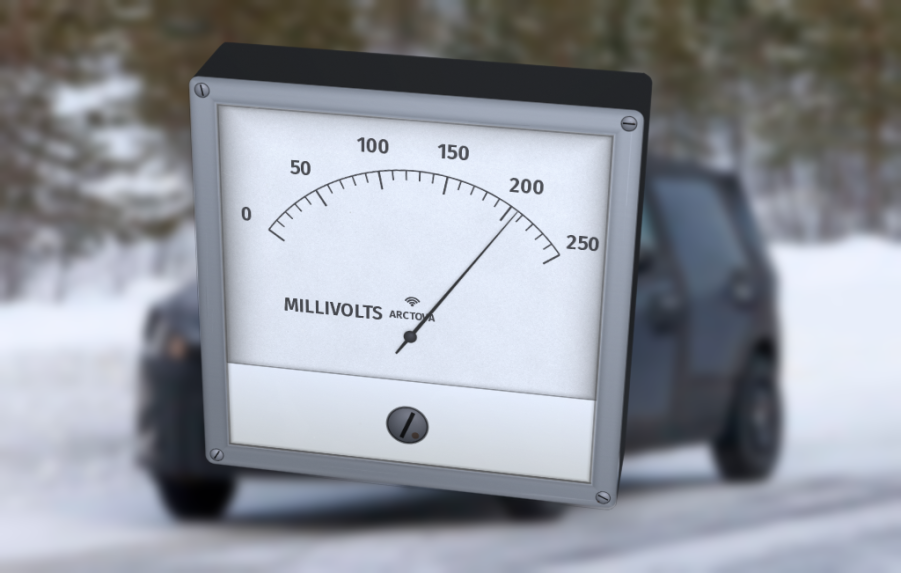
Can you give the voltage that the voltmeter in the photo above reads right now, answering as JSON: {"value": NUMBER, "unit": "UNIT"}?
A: {"value": 205, "unit": "mV"}
